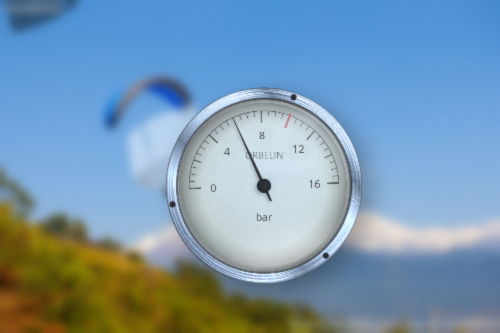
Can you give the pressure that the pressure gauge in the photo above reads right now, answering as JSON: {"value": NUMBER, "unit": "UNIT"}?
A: {"value": 6, "unit": "bar"}
